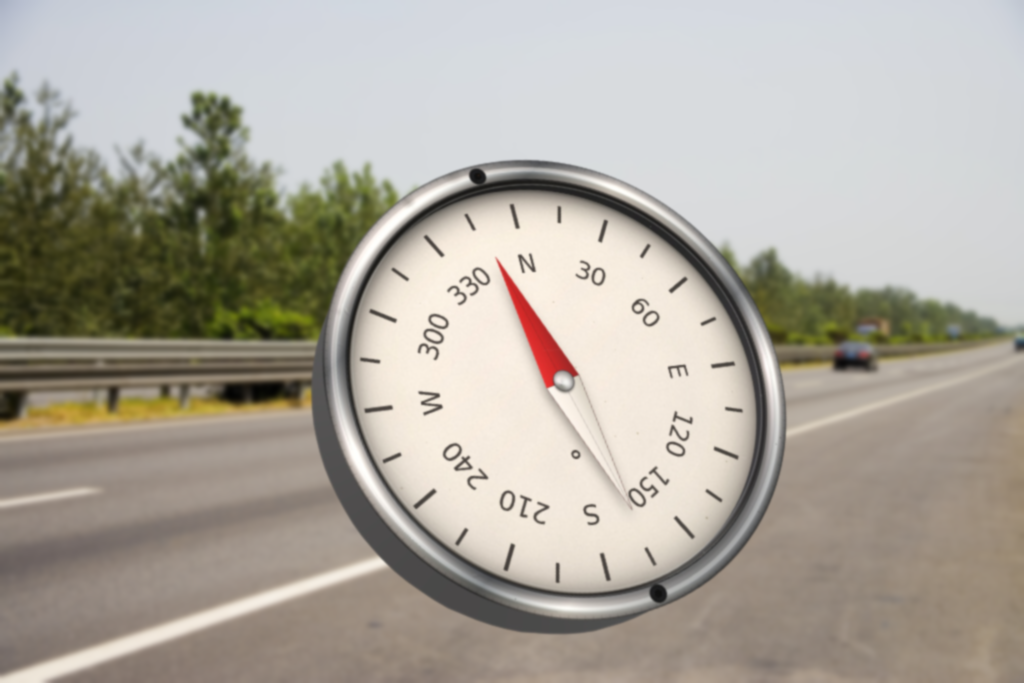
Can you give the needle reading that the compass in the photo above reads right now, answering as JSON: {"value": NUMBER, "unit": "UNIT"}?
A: {"value": 345, "unit": "°"}
